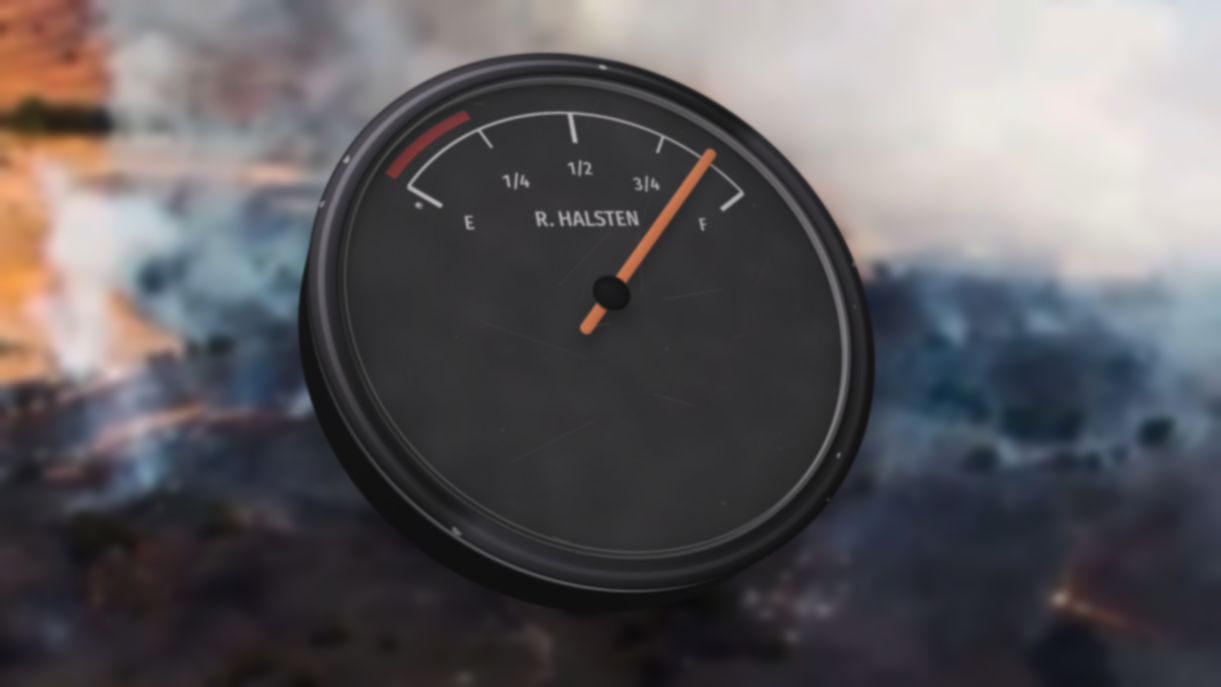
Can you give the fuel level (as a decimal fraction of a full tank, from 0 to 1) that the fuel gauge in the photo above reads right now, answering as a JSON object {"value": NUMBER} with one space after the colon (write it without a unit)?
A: {"value": 0.875}
